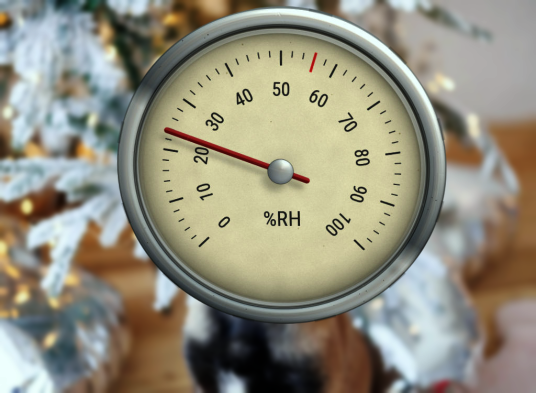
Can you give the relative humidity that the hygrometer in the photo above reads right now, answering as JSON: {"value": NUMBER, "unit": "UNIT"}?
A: {"value": 24, "unit": "%"}
